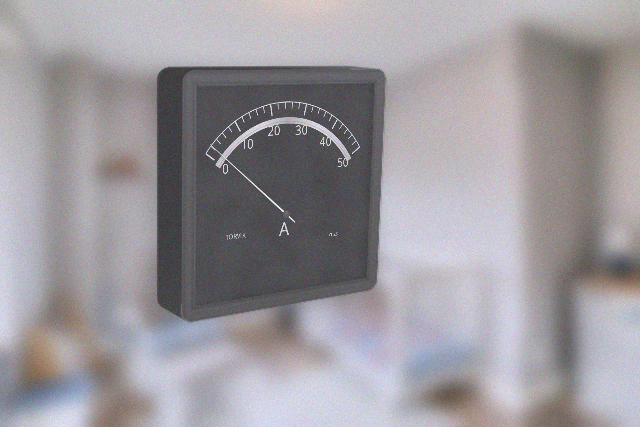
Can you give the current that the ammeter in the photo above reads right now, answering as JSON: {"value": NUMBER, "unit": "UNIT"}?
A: {"value": 2, "unit": "A"}
